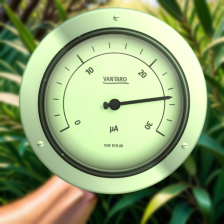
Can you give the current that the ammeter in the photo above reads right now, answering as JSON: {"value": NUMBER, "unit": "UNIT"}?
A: {"value": 25, "unit": "µA"}
